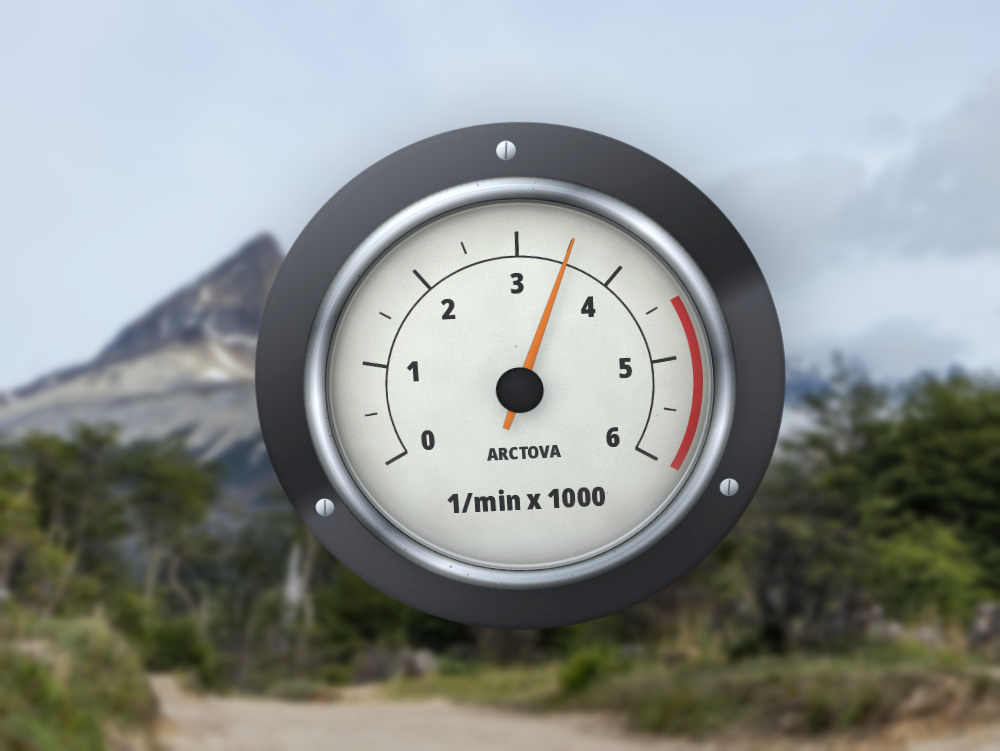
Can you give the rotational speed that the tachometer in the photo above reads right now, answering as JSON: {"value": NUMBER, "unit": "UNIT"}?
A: {"value": 3500, "unit": "rpm"}
